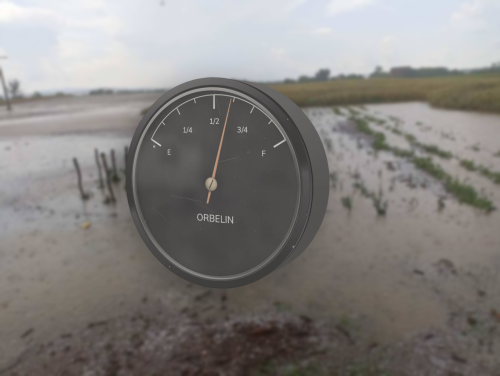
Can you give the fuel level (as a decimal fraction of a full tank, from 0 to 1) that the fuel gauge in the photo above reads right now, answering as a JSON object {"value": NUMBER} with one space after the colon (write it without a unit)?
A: {"value": 0.625}
